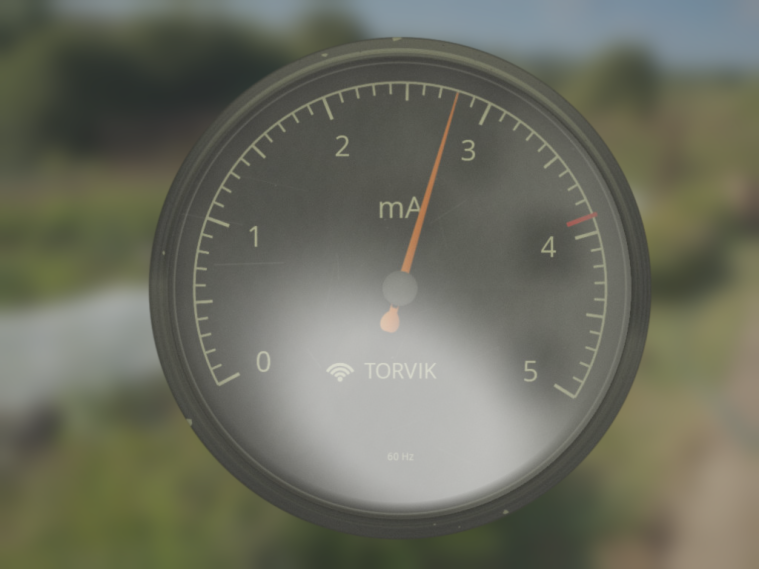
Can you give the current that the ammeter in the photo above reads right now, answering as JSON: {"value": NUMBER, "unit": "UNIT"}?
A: {"value": 2.8, "unit": "mA"}
